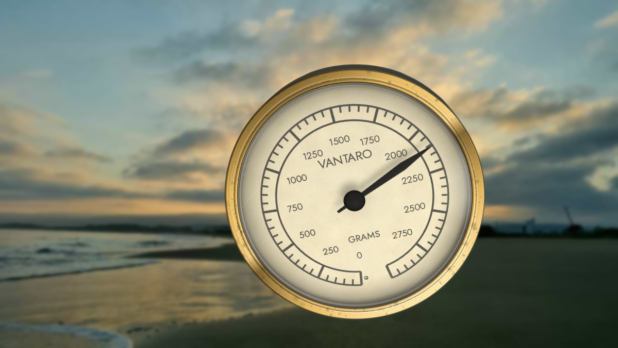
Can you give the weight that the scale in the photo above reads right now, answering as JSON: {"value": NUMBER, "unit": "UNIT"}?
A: {"value": 2100, "unit": "g"}
